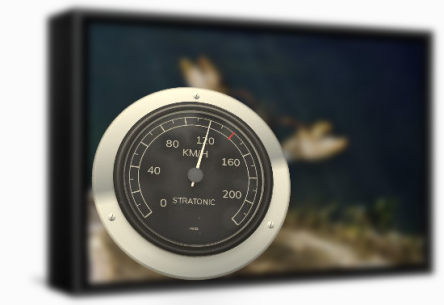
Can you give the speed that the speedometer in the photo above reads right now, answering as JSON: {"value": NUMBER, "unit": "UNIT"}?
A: {"value": 120, "unit": "km/h"}
